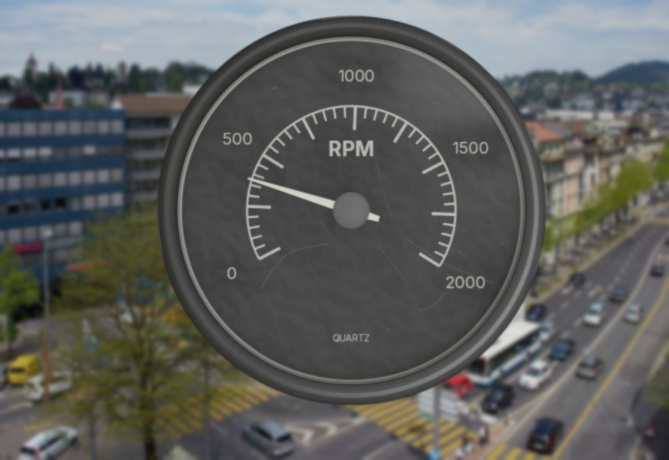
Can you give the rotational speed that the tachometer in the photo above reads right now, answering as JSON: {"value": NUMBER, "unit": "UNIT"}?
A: {"value": 375, "unit": "rpm"}
